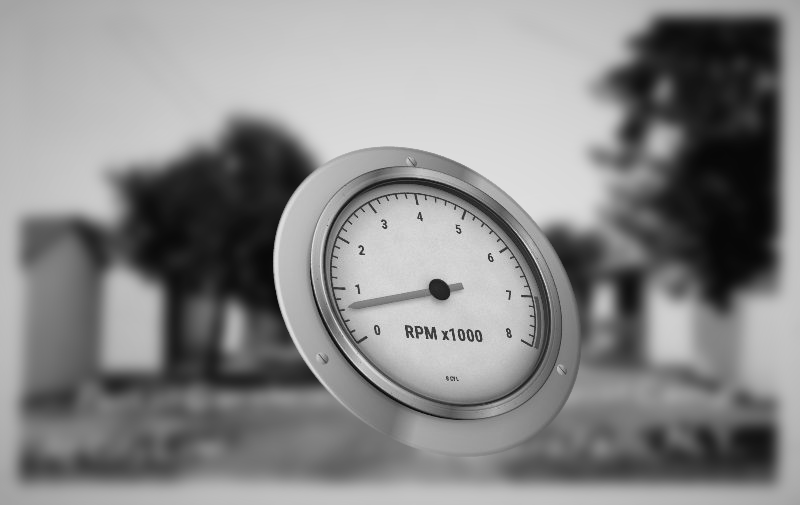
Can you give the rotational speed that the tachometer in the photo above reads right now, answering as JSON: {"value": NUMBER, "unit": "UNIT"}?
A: {"value": 600, "unit": "rpm"}
